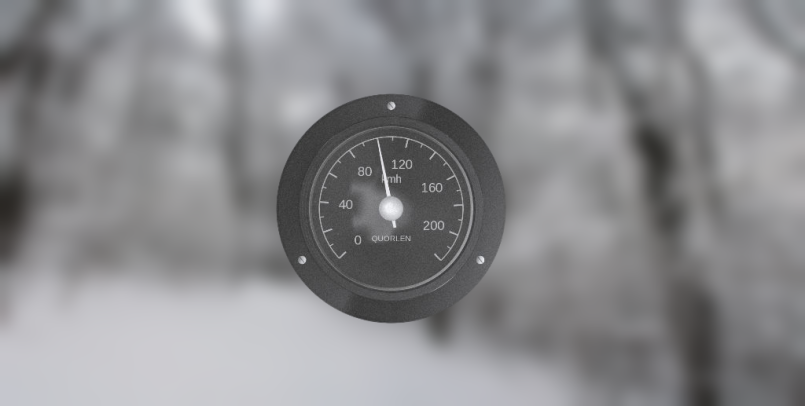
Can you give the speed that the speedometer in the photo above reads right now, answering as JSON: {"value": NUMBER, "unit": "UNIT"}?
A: {"value": 100, "unit": "km/h"}
